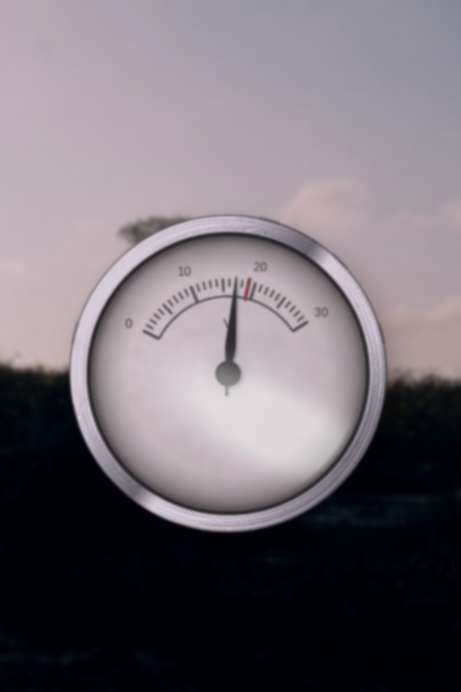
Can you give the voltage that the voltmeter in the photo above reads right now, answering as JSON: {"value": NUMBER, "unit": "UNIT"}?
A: {"value": 17, "unit": "V"}
